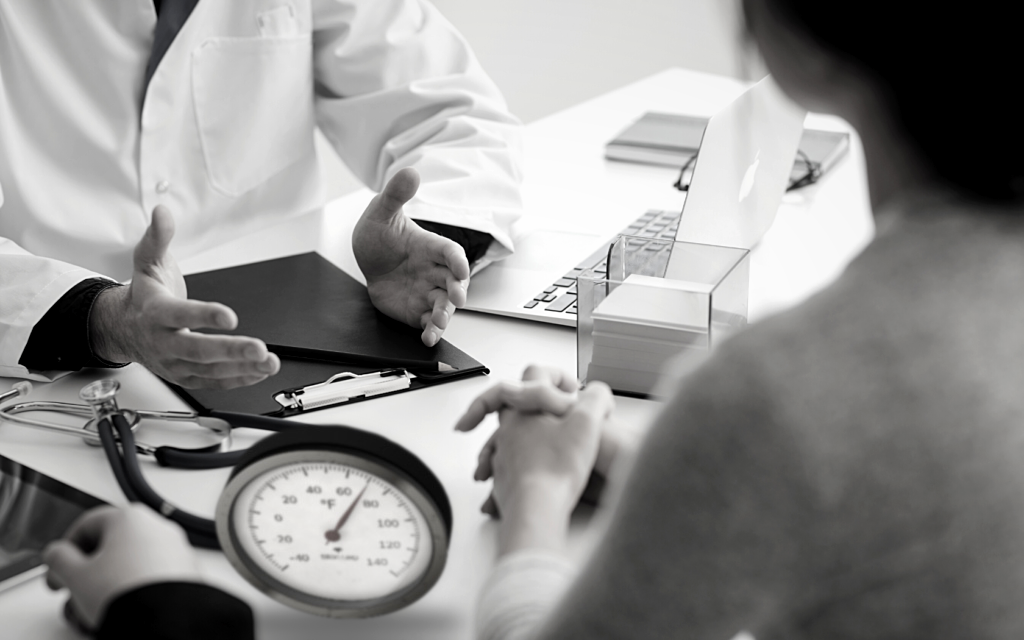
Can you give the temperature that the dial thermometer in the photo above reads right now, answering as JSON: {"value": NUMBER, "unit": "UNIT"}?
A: {"value": 70, "unit": "°F"}
